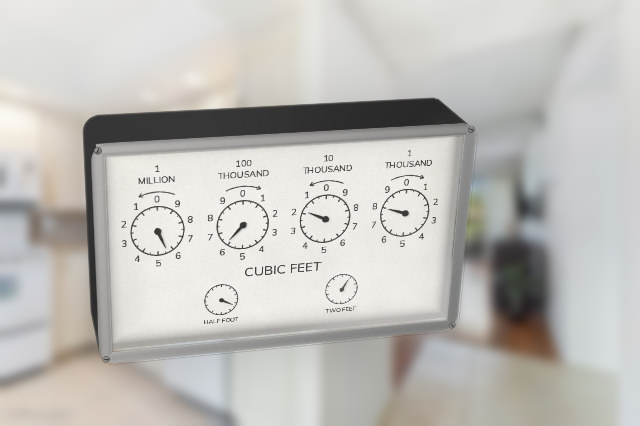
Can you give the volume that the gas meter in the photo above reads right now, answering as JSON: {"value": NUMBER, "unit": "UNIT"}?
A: {"value": 561800, "unit": "ft³"}
